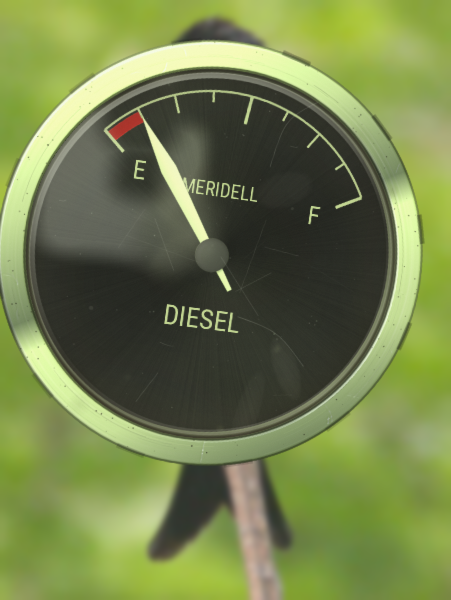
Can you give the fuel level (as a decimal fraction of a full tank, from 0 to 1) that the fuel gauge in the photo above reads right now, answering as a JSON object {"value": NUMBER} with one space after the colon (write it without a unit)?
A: {"value": 0.125}
